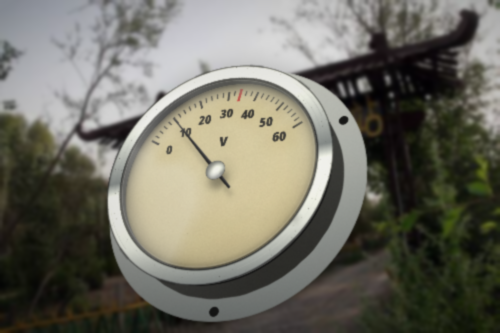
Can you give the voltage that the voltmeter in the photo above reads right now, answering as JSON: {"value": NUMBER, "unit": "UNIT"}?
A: {"value": 10, "unit": "V"}
